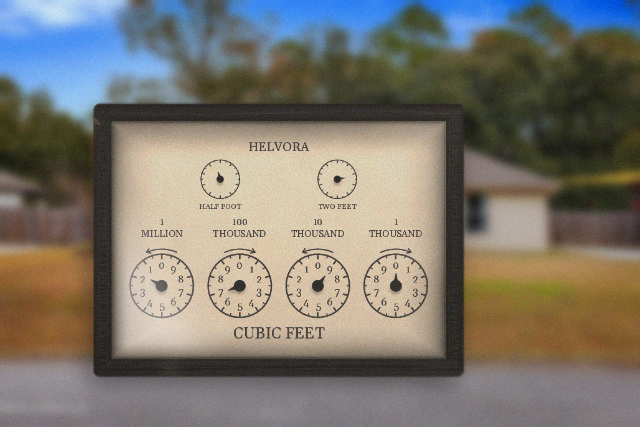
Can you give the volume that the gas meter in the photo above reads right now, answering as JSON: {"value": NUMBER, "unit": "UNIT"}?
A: {"value": 169000, "unit": "ft³"}
